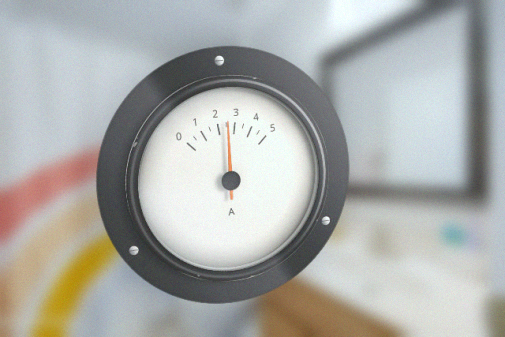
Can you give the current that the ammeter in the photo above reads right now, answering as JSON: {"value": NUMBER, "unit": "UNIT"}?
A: {"value": 2.5, "unit": "A"}
